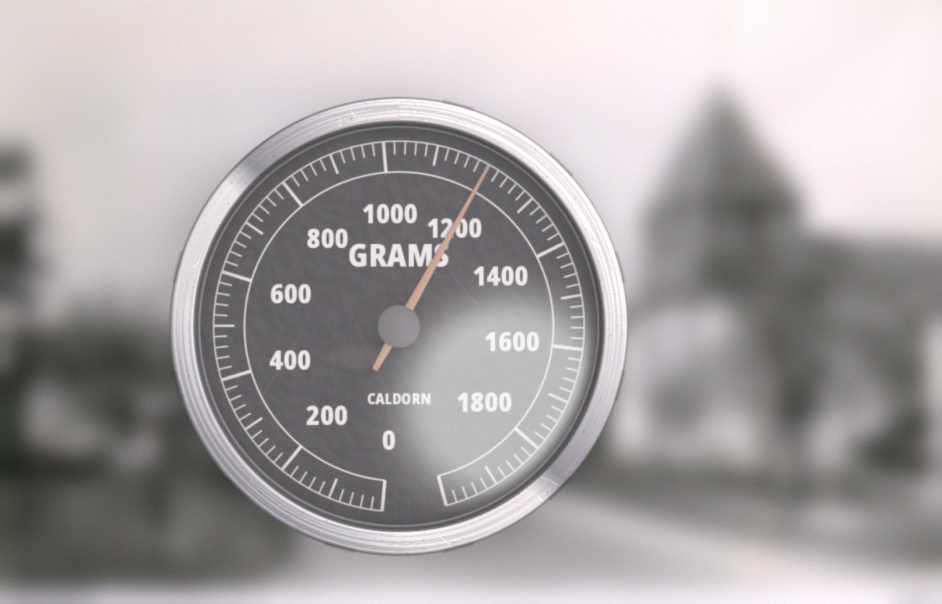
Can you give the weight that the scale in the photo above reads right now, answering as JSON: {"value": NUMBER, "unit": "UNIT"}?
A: {"value": 1200, "unit": "g"}
